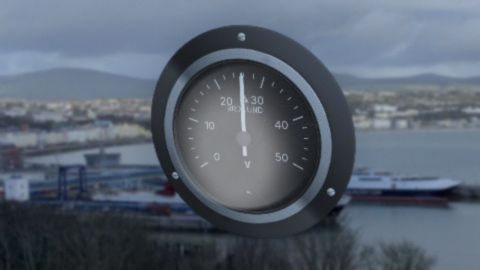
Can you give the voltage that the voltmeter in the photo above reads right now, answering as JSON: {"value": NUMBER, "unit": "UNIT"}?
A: {"value": 26, "unit": "V"}
